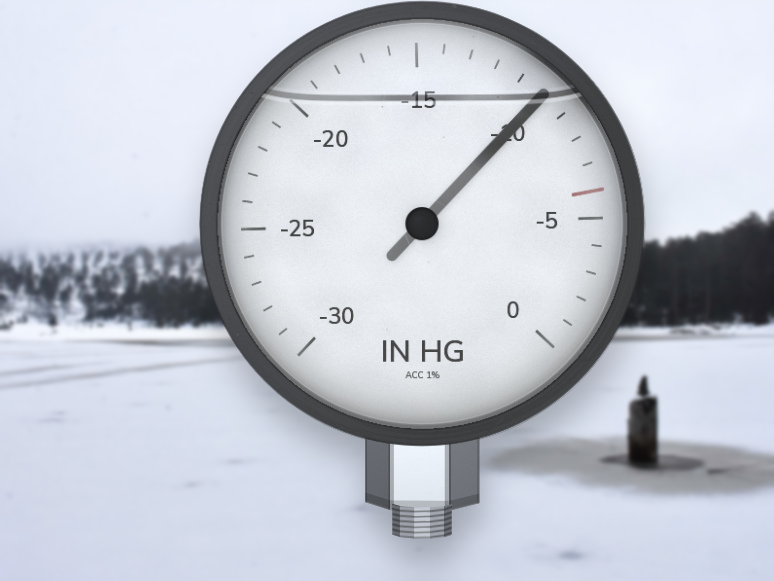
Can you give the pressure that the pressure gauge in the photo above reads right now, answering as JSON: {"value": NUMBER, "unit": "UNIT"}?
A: {"value": -10, "unit": "inHg"}
